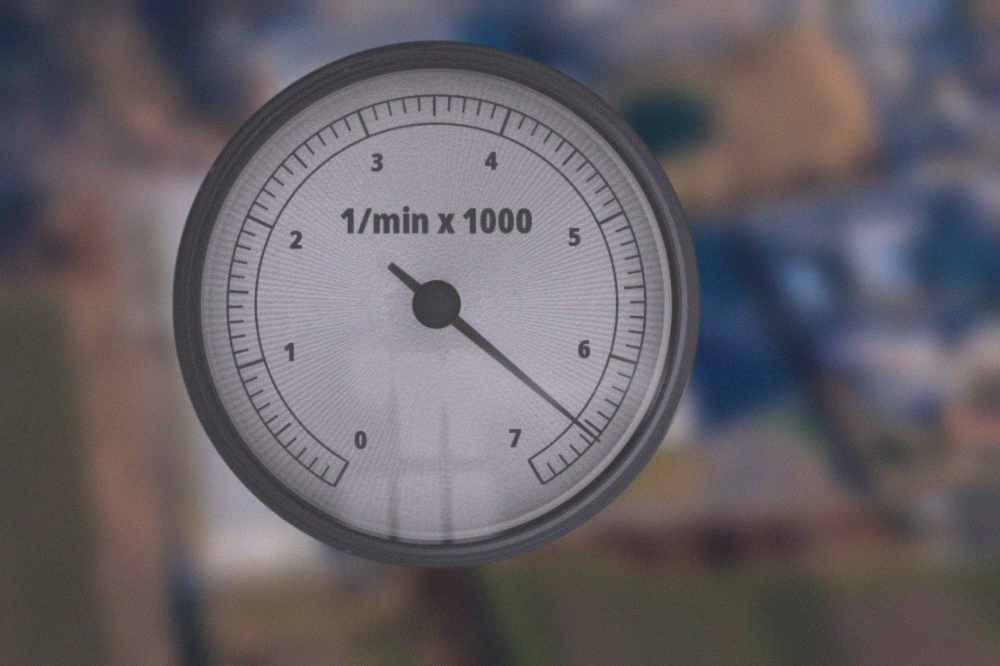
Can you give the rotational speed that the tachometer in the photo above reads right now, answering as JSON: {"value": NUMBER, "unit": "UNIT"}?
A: {"value": 6550, "unit": "rpm"}
